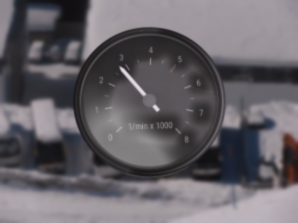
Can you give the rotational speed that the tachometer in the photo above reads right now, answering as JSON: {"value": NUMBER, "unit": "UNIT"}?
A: {"value": 2750, "unit": "rpm"}
